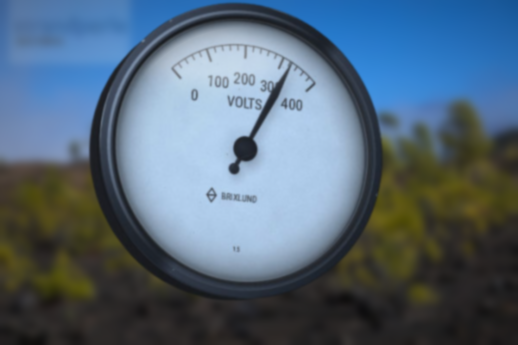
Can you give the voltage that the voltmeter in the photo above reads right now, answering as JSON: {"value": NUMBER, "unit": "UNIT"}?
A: {"value": 320, "unit": "V"}
